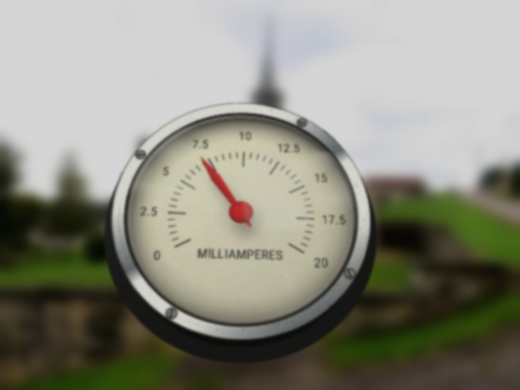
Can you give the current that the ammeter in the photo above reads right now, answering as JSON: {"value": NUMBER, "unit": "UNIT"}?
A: {"value": 7, "unit": "mA"}
